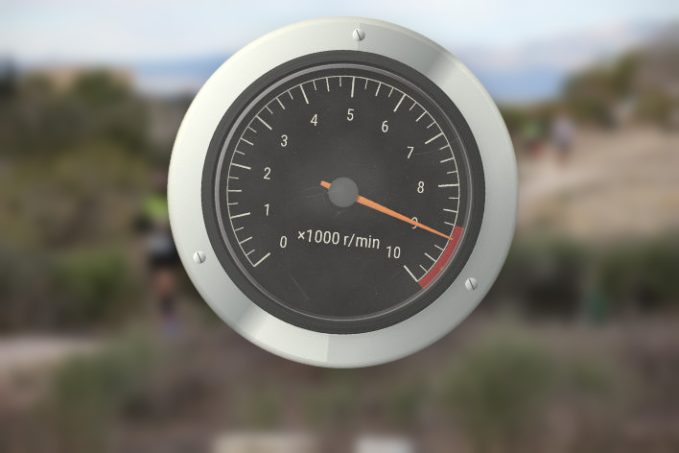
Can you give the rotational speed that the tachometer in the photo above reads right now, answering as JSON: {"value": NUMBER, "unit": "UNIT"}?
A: {"value": 9000, "unit": "rpm"}
